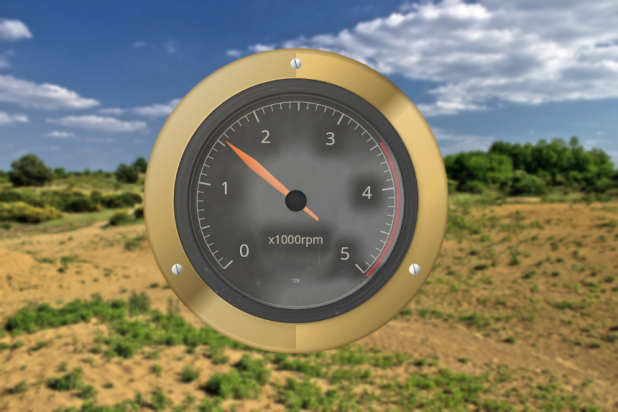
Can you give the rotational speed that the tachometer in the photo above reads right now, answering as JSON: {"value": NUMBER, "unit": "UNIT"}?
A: {"value": 1550, "unit": "rpm"}
